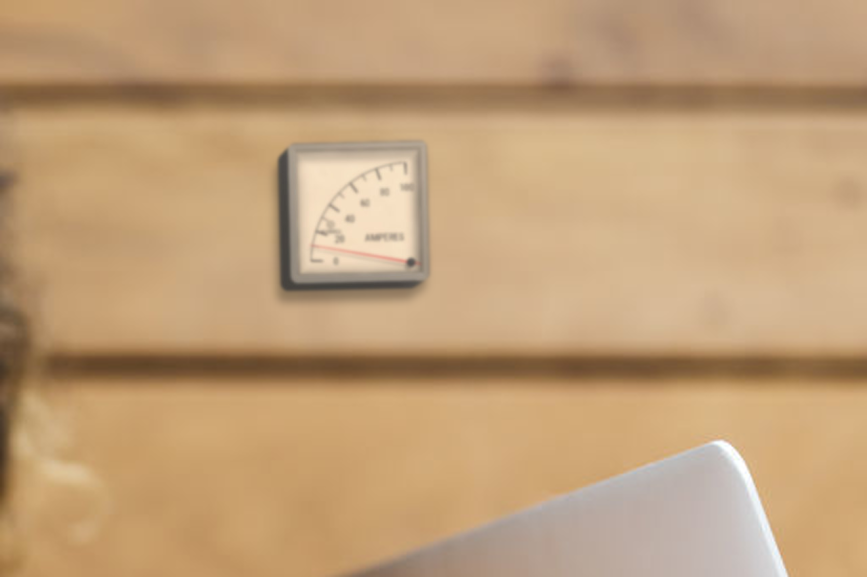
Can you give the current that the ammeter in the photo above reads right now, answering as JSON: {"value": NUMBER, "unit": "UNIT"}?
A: {"value": 10, "unit": "A"}
